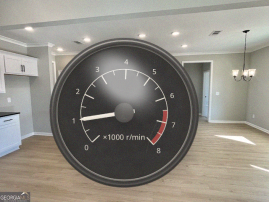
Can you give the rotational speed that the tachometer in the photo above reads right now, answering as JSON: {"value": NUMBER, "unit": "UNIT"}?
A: {"value": 1000, "unit": "rpm"}
